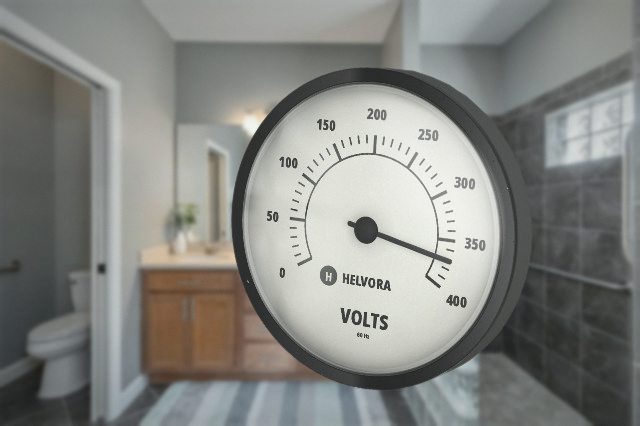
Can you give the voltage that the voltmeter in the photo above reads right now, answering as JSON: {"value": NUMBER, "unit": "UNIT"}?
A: {"value": 370, "unit": "V"}
